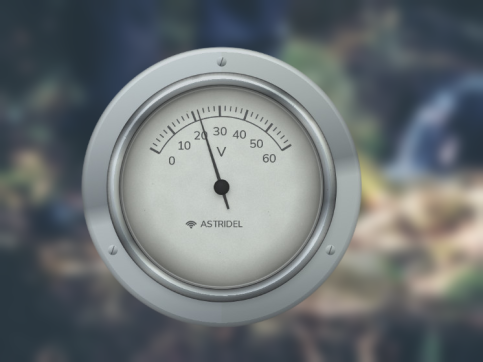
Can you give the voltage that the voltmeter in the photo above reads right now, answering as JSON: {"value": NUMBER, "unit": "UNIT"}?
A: {"value": 22, "unit": "V"}
